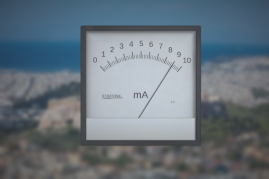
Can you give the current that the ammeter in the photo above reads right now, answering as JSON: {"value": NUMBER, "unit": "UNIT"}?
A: {"value": 9, "unit": "mA"}
